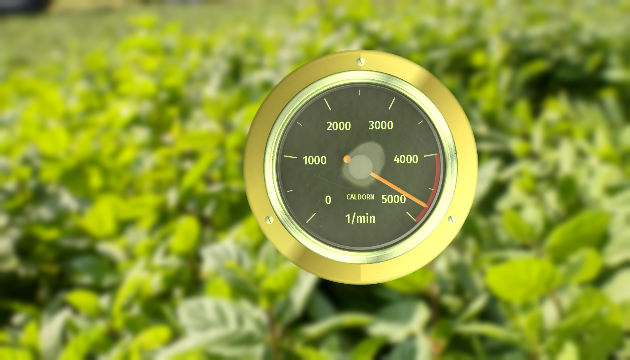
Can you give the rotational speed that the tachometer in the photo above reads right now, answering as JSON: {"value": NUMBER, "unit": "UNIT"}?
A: {"value": 4750, "unit": "rpm"}
